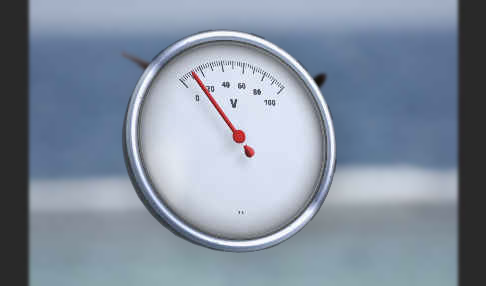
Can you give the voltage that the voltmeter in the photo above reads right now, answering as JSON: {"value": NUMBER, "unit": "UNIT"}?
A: {"value": 10, "unit": "V"}
